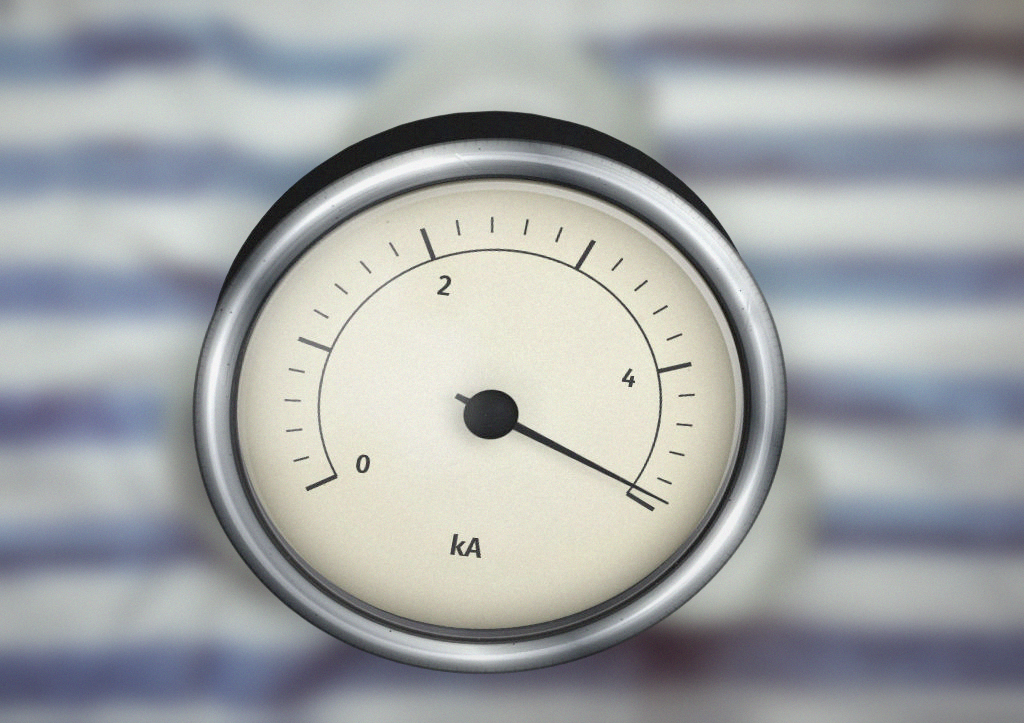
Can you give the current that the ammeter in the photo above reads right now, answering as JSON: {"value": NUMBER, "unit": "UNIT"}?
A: {"value": 4.9, "unit": "kA"}
